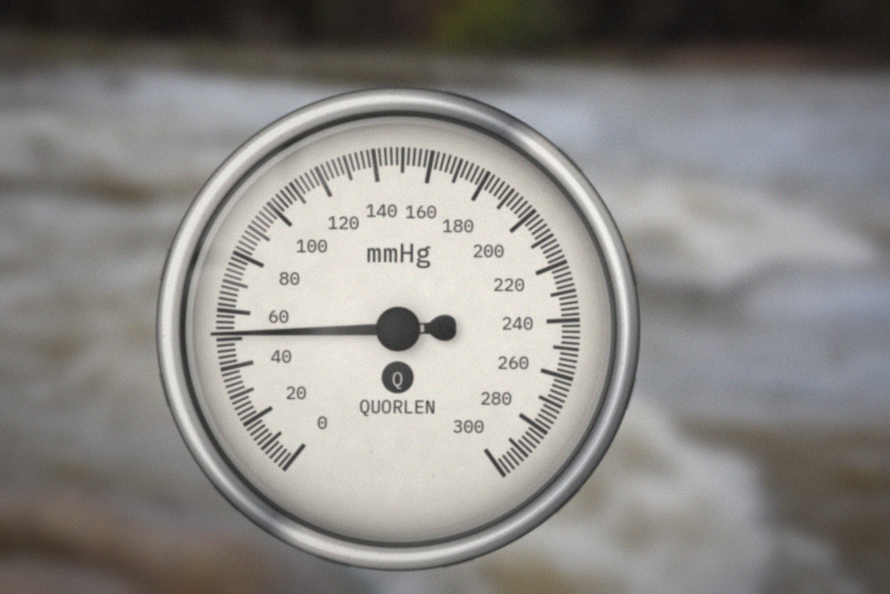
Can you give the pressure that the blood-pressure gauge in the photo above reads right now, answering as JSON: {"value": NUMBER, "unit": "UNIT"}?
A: {"value": 52, "unit": "mmHg"}
